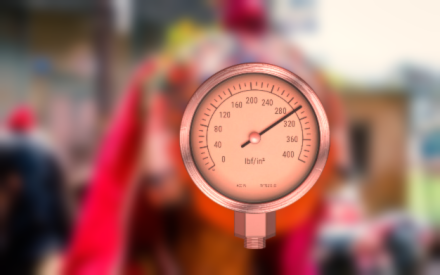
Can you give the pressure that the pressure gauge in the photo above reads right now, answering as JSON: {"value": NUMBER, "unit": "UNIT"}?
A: {"value": 300, "unit": "psi"}
